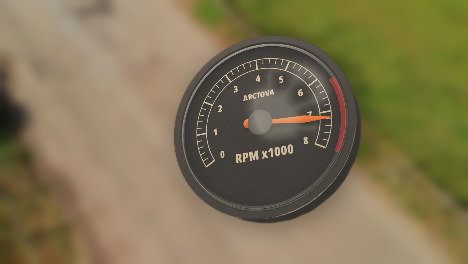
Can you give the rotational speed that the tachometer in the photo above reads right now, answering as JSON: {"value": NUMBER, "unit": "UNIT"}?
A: {"value": 7200, "unit": "rpm"}
